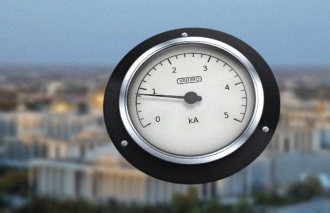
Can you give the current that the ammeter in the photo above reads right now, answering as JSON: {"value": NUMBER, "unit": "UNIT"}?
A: {"value": 0.8, "unit": "kA"}
